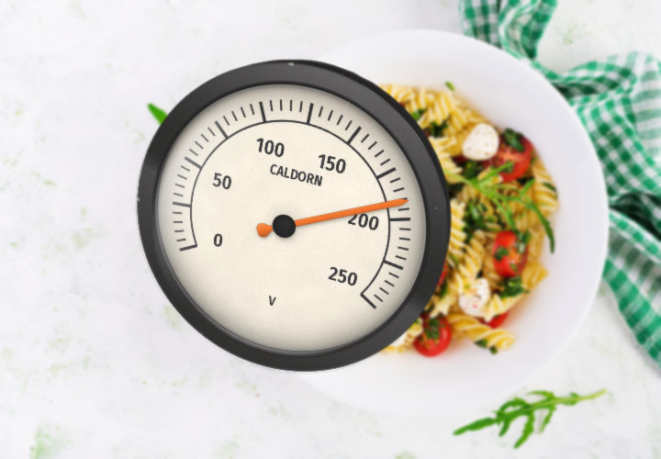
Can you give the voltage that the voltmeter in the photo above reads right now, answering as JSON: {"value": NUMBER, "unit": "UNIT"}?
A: {"value": 190, "unit": "V"}
